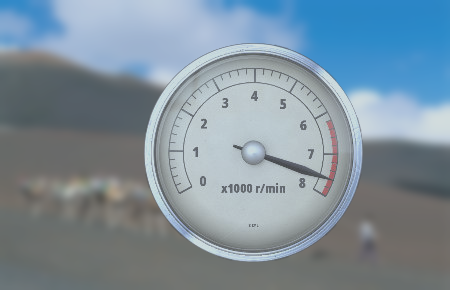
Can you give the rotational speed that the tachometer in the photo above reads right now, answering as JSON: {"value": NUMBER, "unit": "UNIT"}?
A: {"value": 7600, "unit": "rpm"}
